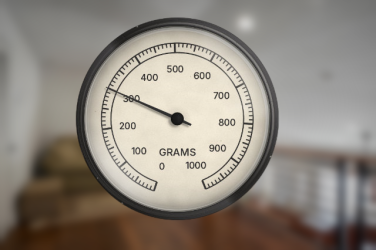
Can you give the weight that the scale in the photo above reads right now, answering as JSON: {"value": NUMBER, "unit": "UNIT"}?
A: {"value": 300, "unit": "g"}
